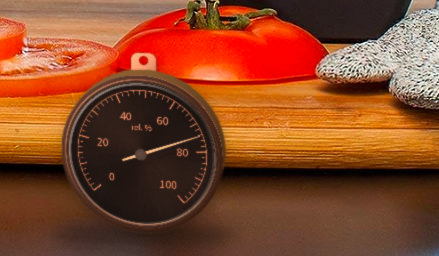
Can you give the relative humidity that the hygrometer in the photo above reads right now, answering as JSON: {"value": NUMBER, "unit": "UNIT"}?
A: {"value": 74, "unit": "%"}
